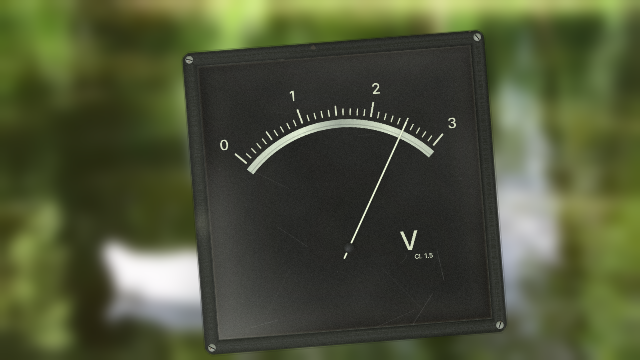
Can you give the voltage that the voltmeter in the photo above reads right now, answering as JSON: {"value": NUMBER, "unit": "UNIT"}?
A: {"value": 2.5, "unit": "V"}
